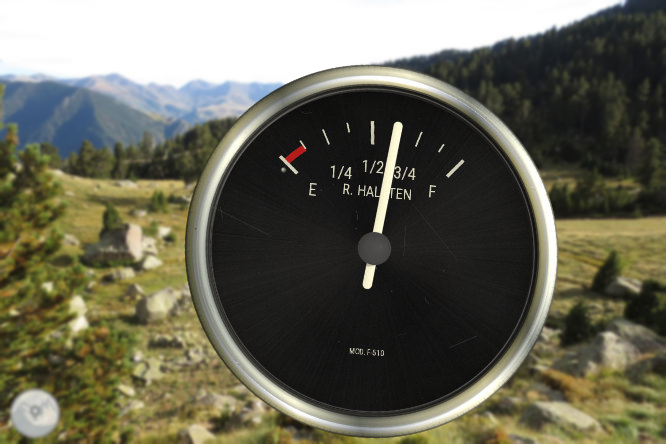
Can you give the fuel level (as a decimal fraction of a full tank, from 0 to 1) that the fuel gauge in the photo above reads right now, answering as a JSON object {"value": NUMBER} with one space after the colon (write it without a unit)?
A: {"value": 0.625}
